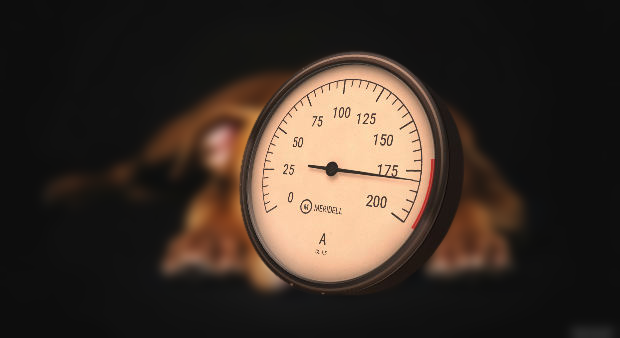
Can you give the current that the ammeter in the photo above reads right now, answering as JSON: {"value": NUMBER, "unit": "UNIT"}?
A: {"value": 180, "unit": "A"}
